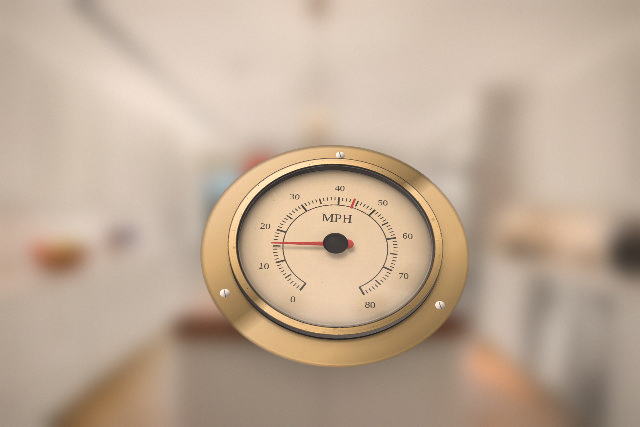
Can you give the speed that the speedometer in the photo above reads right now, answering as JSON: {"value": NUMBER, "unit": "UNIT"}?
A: {"value": 15, "unit": "mph"}
